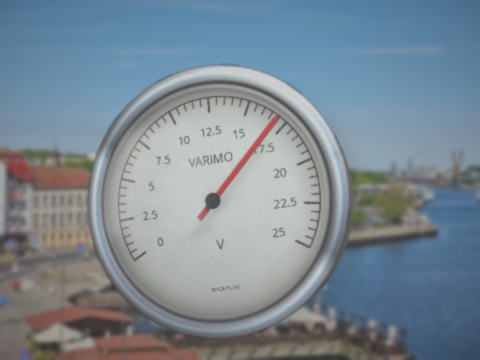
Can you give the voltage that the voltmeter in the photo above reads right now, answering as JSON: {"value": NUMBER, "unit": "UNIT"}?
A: {"value": 17, "unit": "V"}
